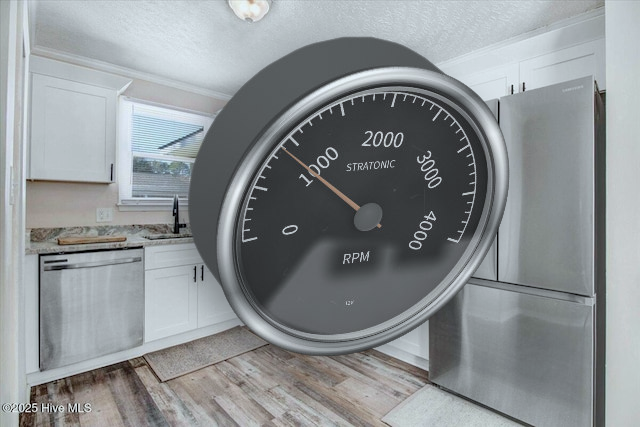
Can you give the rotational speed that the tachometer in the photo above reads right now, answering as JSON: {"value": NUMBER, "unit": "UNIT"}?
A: {"value": 900, "unit": "rpm"}
